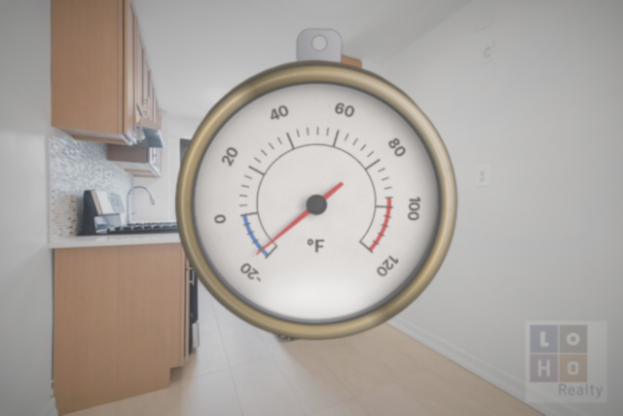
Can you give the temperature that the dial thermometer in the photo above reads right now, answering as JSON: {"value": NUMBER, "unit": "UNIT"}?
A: {"value": -16, "unit": "°F"}
